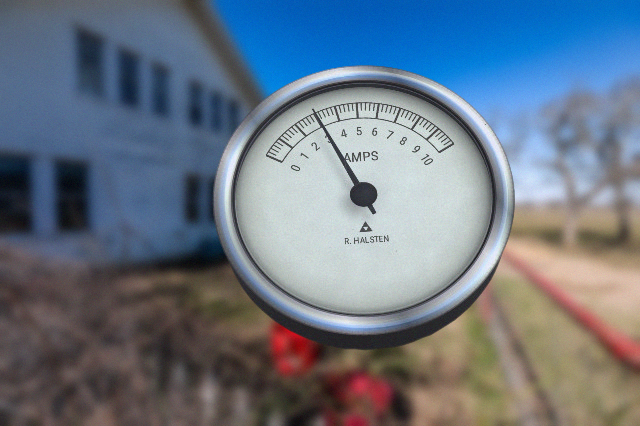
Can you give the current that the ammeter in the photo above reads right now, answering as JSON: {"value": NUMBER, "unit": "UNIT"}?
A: {"value": 3, "unit": "A"}
